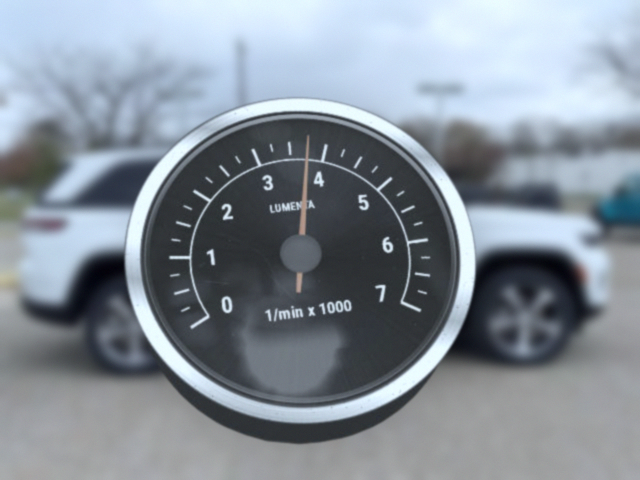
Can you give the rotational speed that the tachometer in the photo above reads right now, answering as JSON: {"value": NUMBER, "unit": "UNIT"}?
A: {"value": 3750, "unit": "rpm"}
